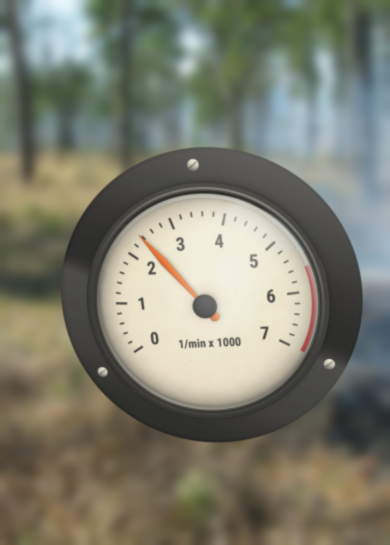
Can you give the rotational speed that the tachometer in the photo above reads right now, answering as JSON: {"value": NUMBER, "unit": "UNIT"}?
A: {"value": 2400, "unit": "rpm"}
